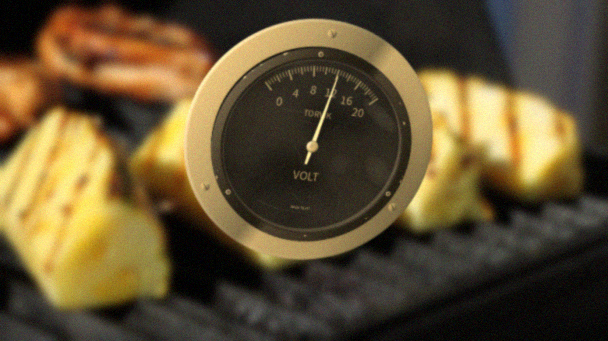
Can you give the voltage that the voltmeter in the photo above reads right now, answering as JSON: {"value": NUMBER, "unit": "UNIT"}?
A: {"value": 12, "unit": "V"}
